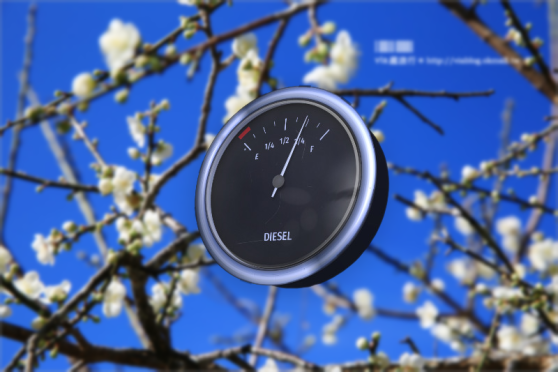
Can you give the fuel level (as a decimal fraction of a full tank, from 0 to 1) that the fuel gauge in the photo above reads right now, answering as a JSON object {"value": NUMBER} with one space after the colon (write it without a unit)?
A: {"value": 0.75}
